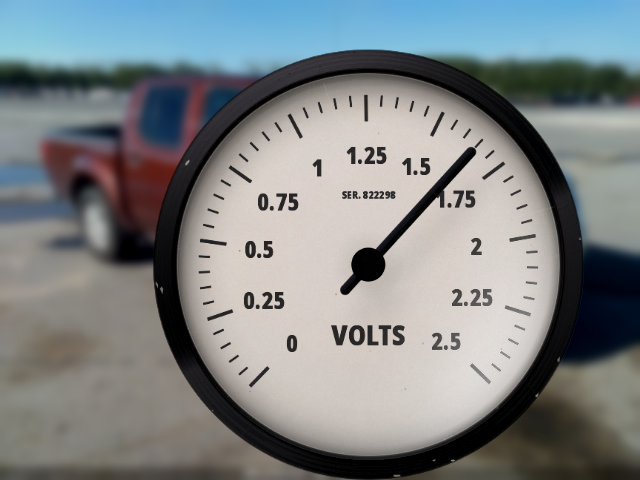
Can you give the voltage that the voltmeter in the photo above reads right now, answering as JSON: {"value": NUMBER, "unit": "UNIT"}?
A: {"value": 1.65, "unit": "V"}
